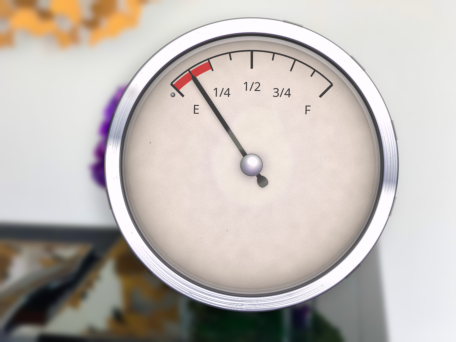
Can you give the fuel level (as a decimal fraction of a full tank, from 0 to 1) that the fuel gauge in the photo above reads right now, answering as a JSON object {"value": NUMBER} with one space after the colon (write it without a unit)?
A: {"value": 0.125}
